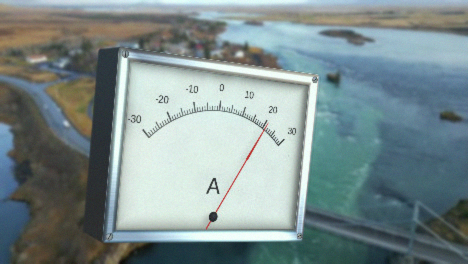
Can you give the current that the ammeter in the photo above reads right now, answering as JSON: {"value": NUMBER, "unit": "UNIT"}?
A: {"value": 20, "unit": "A"}
